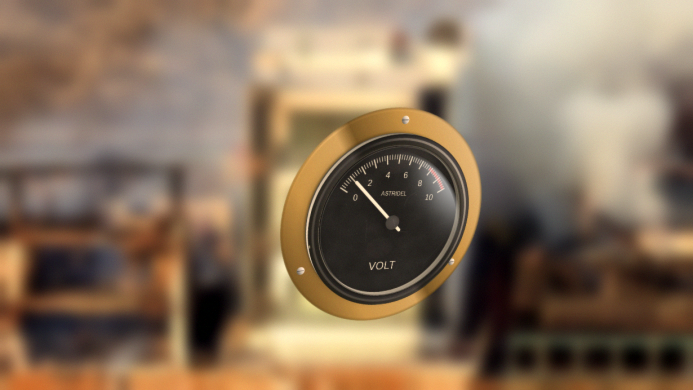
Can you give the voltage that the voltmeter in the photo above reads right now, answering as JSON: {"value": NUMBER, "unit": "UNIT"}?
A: {"value": 1, "unit": "V"}
